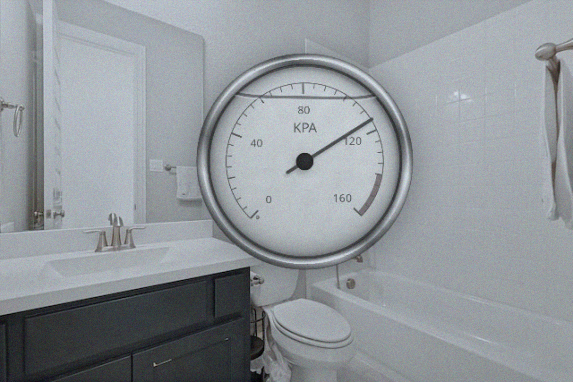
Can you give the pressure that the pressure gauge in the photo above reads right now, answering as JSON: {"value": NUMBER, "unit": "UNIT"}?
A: {"value": 115, "unit": "kPa"}
